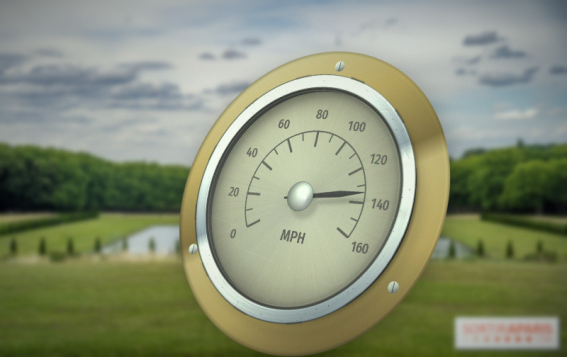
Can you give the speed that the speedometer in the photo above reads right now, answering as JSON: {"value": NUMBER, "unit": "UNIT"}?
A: {"value": 135, "unit": "mph"}
